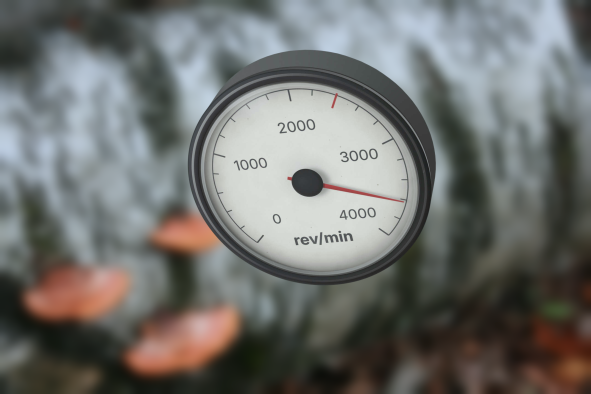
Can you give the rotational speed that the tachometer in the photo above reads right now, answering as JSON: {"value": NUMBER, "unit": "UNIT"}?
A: {"value": 3600, "unit": "rpm"}
